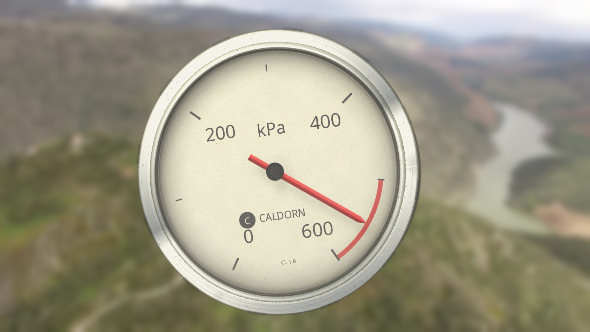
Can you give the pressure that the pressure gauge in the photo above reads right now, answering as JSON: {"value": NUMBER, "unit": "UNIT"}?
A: {"value": 550, "unit": "kPa"}
